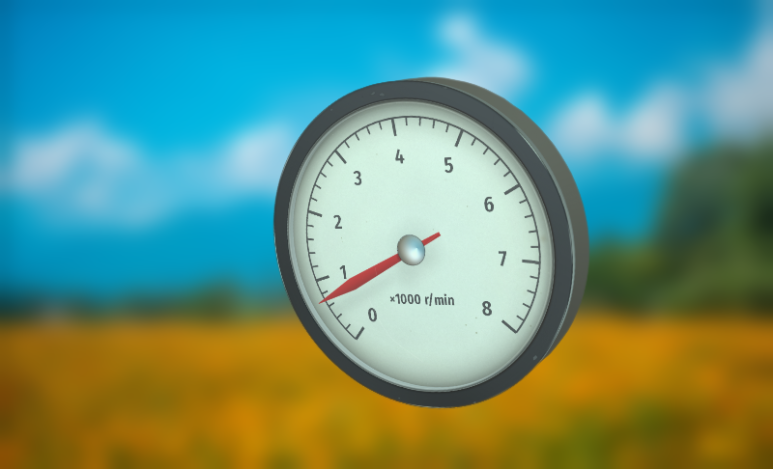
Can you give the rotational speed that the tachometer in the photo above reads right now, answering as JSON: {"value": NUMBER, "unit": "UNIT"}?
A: {"value": 700, "unit": "rpm"}
